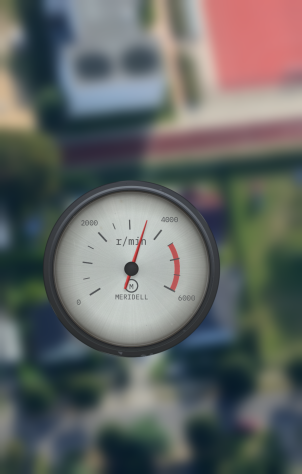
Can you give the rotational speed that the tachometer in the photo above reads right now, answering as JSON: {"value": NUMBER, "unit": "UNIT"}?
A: {"value": 3500, "unit": "rpm"}
